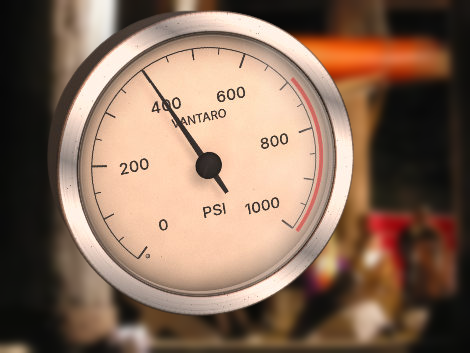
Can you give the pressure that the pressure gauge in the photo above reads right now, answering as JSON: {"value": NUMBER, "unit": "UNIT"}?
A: {"value": 400, "unit": "psi"}
